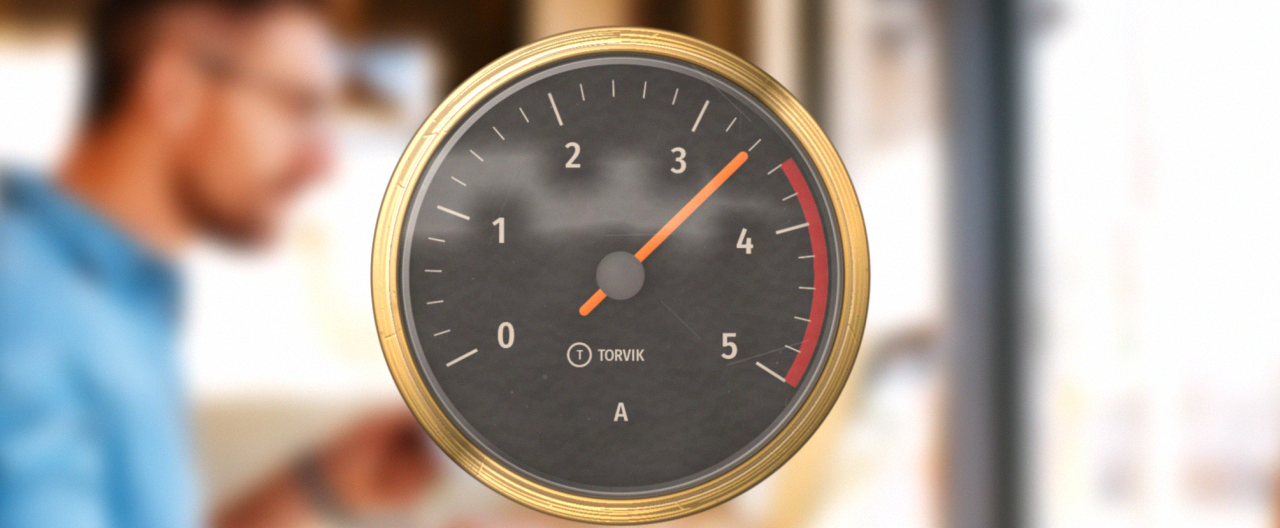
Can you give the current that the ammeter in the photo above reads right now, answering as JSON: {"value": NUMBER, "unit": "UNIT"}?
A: {"value": 3.4, "unit": "A"}
